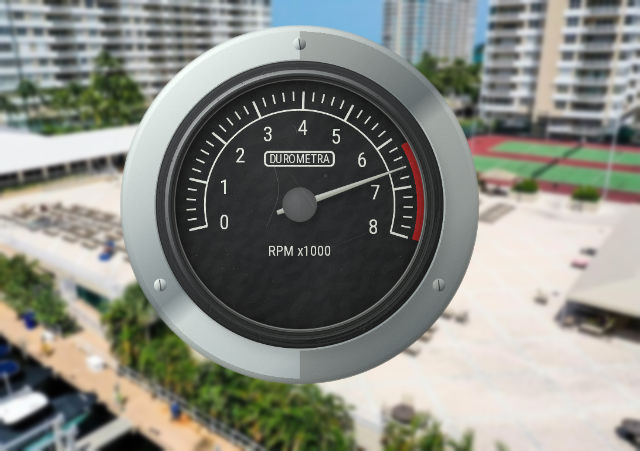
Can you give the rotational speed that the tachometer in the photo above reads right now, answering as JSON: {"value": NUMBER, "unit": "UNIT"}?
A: {"value": 6600, "unit": "rpm"}
